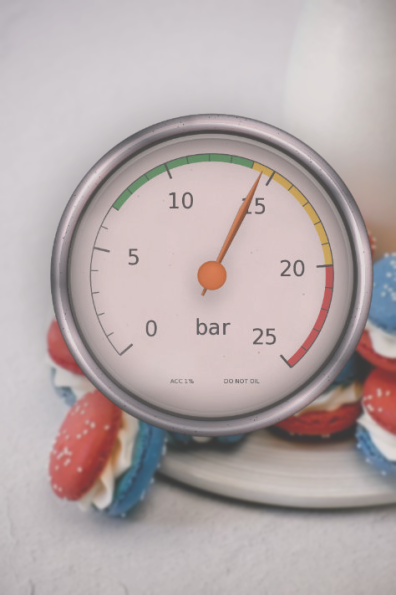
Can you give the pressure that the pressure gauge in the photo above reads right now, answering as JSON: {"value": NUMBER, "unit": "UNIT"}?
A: {"value": 14.5, "unit": "bar"}
